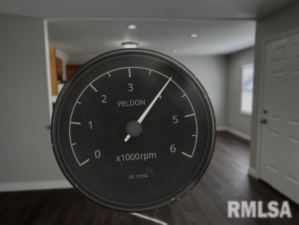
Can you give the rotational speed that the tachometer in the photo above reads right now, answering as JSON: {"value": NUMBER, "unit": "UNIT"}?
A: {"value": 4000, "unit": "rpm"}
